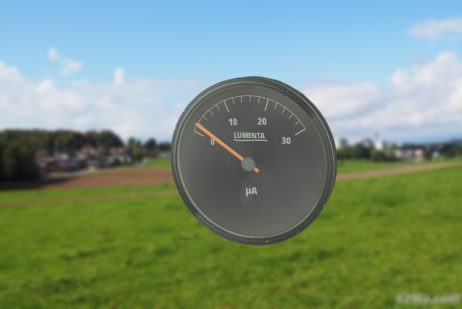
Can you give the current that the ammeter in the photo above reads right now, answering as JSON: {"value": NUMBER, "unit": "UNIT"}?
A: {"value": 2, "unit": "µA"}
